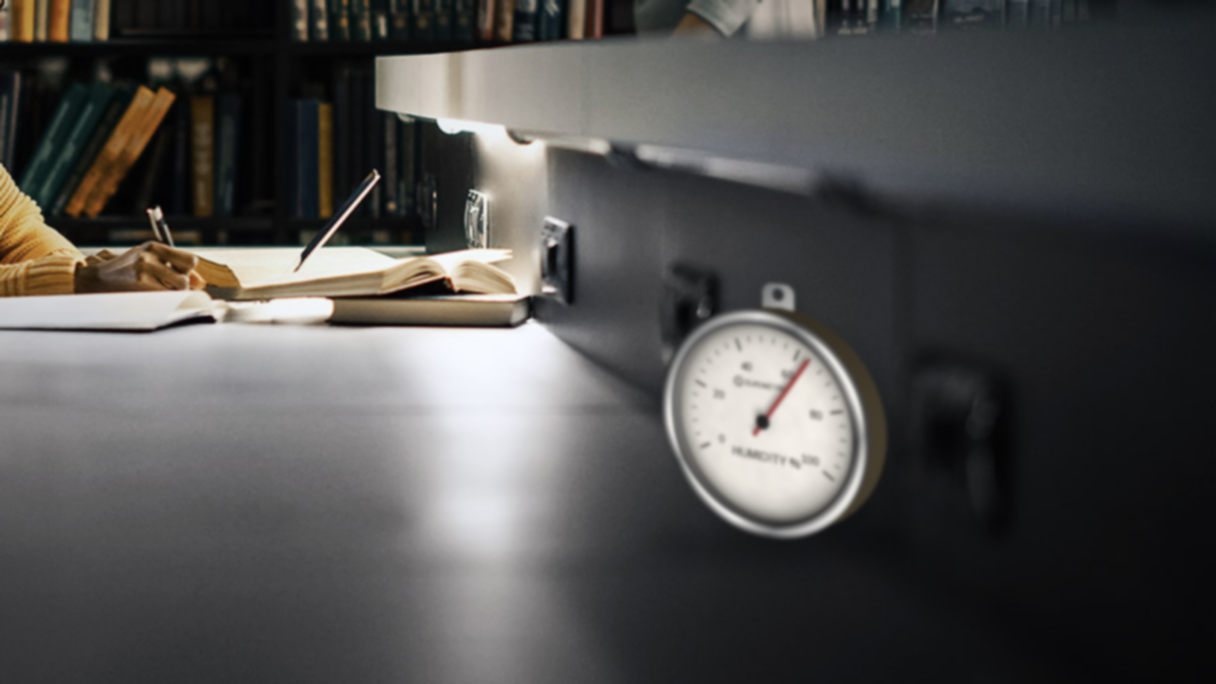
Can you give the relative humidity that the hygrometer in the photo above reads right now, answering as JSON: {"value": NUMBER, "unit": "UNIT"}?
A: {"value": 64, "unit": "%"}
